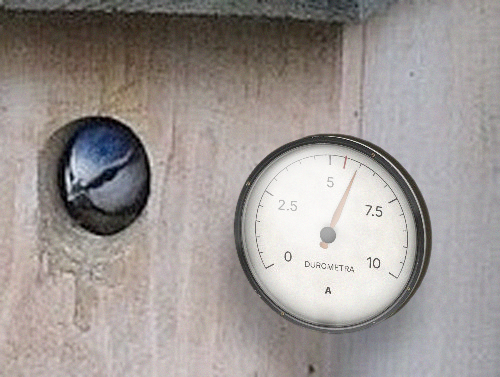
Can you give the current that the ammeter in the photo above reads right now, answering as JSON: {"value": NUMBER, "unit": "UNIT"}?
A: {"value": 6, "unit": "A"}
